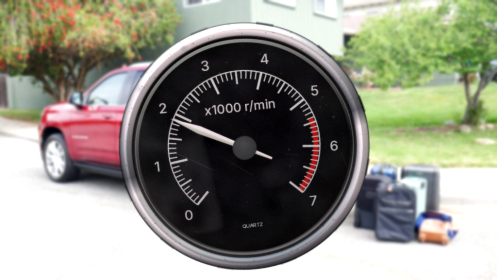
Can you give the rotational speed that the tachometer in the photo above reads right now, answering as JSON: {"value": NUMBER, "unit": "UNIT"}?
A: {"value": 1900, "unit": "rpm"}
